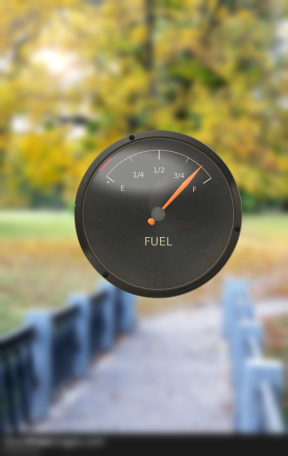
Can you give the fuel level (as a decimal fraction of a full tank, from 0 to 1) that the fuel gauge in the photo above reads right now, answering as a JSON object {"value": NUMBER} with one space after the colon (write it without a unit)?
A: {"value": 0.875}
